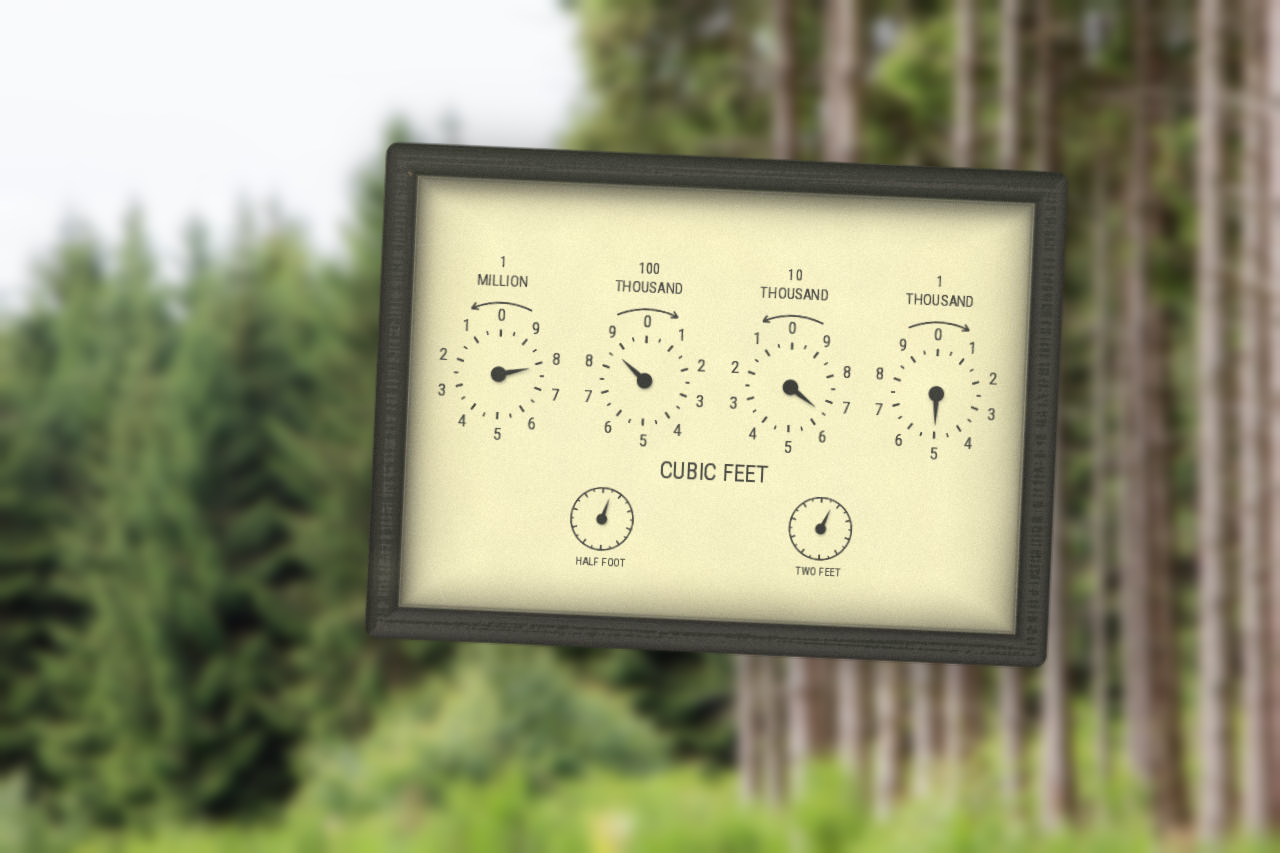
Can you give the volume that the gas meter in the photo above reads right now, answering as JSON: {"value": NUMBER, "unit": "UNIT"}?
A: {"value": 786500, "unit": "ft³"}
